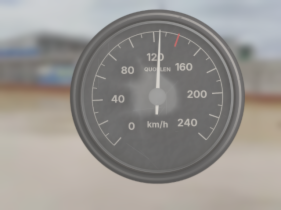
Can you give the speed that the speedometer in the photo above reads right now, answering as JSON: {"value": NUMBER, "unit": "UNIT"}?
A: {"value": 125, "unit": "km/h"}
